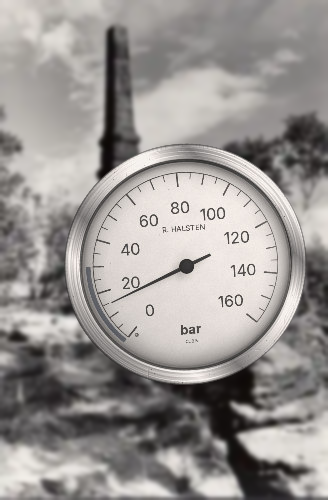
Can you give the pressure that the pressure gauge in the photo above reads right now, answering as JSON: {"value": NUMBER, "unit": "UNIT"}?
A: {"value": 15, "unit": "bar"}
